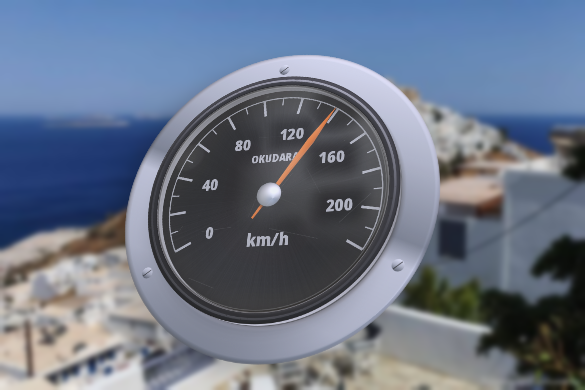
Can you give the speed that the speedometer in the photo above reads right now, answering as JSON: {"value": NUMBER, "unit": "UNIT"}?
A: {"value": 140, "unit": "km/h"}
